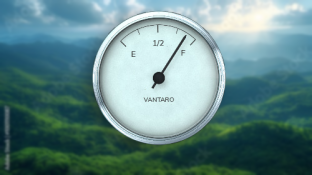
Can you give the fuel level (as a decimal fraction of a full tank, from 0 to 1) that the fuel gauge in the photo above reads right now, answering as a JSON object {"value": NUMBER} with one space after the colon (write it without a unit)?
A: {"value": 0.875}
